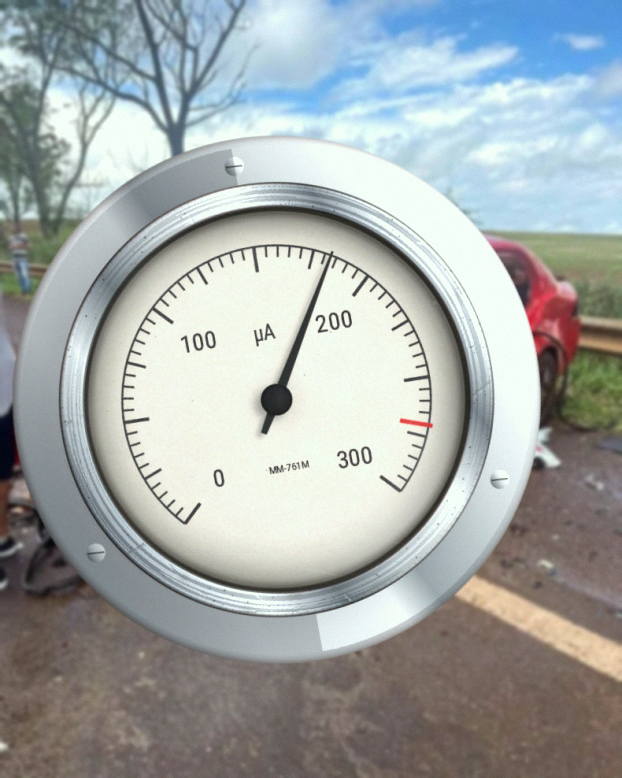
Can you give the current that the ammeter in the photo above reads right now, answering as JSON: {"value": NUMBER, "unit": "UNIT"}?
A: {"value": 182.5, "unit": "µA"}
